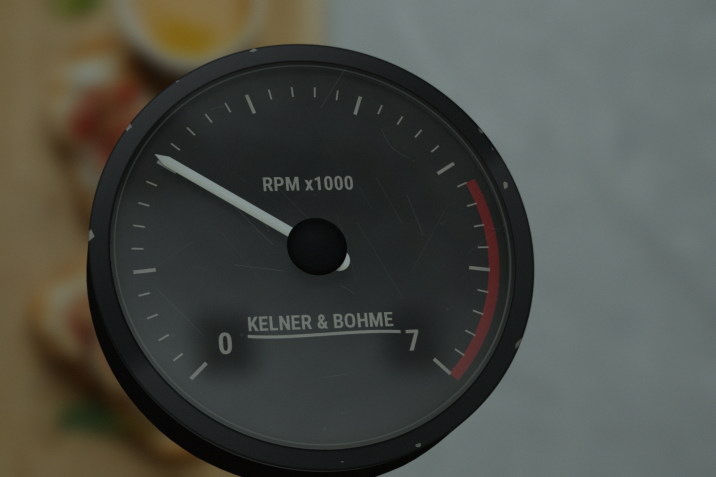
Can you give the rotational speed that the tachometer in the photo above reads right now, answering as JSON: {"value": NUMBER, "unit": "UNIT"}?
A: {"value": 2000, "unit": "rpm"}
